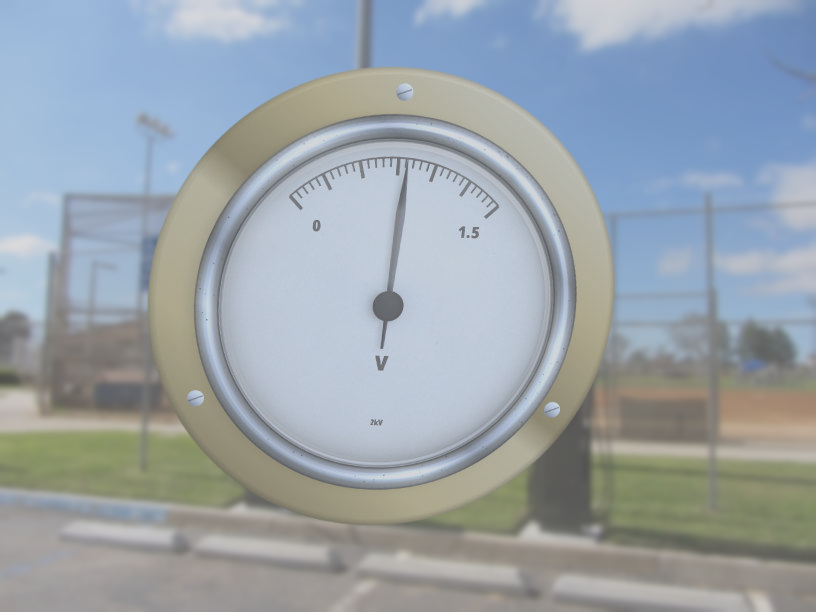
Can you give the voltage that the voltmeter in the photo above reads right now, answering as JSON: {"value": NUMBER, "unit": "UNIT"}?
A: {"value": 0.8, "unit": "V"}
